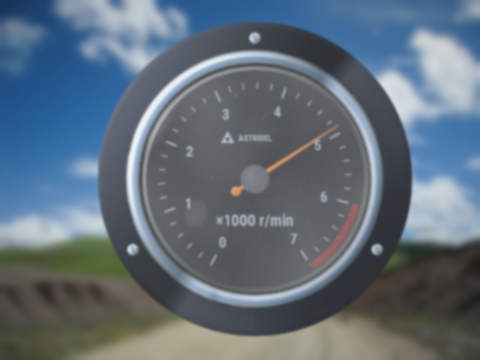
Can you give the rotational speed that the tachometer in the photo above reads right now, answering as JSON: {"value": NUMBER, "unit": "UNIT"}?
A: {"value": 4900, "unit": "rpm"}
